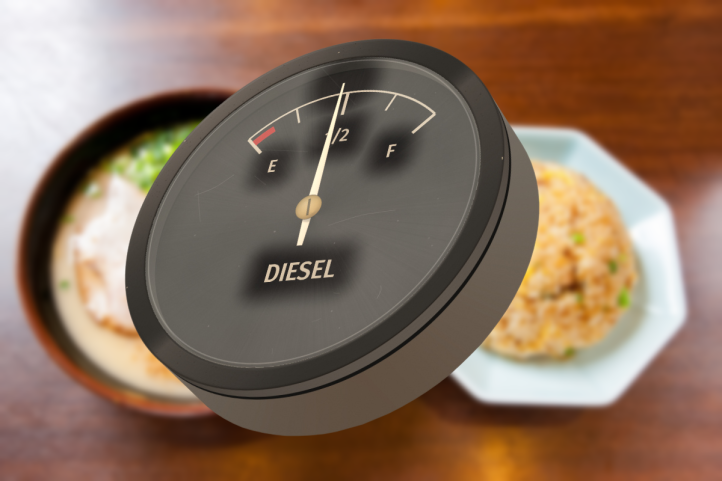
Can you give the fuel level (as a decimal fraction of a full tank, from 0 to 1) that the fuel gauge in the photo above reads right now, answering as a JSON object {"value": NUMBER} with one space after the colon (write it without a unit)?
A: {"value": 0.5}
